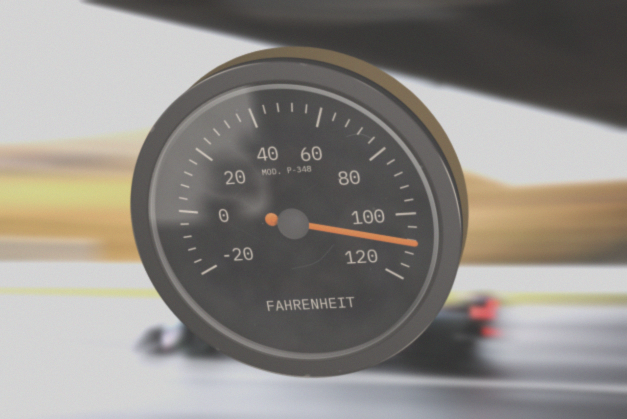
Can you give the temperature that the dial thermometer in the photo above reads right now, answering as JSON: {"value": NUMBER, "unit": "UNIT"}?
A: {"value": 108, "unit": "°F"}
